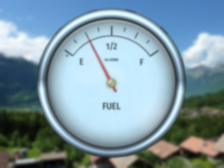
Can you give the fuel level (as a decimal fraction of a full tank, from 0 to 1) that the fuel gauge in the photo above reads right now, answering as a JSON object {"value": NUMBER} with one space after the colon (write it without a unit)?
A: {"value": 0.25}
